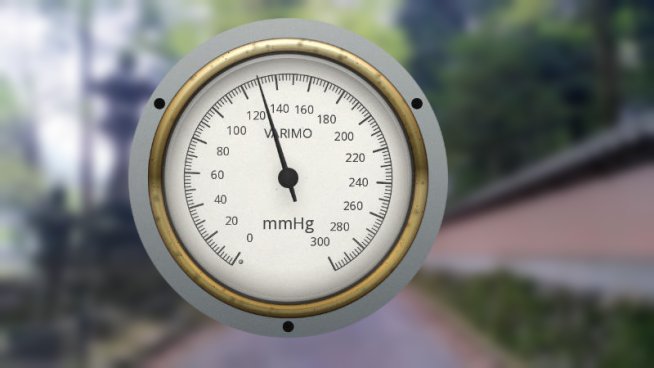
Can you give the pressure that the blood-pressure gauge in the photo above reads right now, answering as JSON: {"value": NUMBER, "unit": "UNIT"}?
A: {"value": 130, "unit": "mmHg"}
